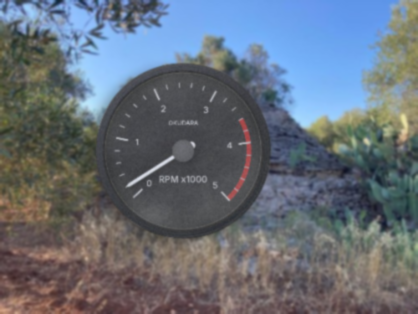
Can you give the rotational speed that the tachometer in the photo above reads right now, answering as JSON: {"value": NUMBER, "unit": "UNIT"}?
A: {"value": 200, "unit": "rpm"}
